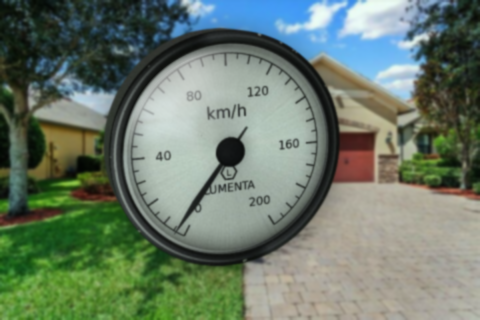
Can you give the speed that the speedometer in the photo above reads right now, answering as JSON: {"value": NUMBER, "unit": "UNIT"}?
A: {"value": 5, "unit": "km/h"}
